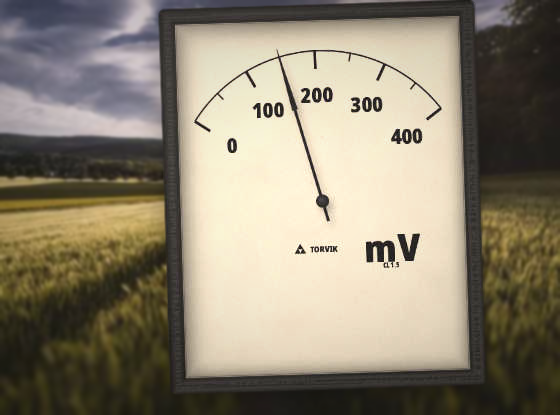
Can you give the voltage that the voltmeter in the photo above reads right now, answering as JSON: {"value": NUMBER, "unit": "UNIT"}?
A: {"value": 150, "unit": "mV"}
